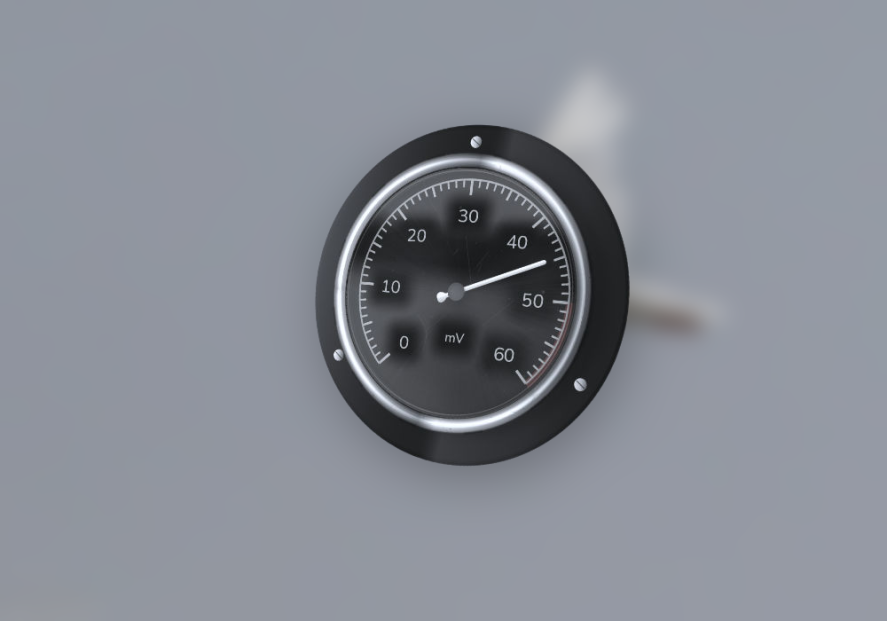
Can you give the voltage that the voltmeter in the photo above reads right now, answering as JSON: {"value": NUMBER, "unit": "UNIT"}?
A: {"value": 45, "unit": "mV"}
